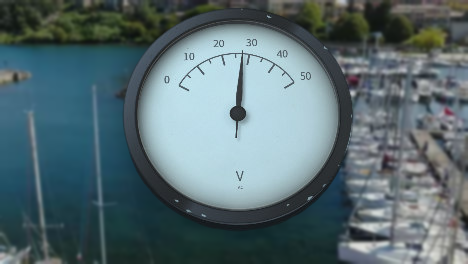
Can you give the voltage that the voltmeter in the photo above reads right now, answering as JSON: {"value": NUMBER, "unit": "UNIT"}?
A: {"value": 27.5, "unit": "V"}
